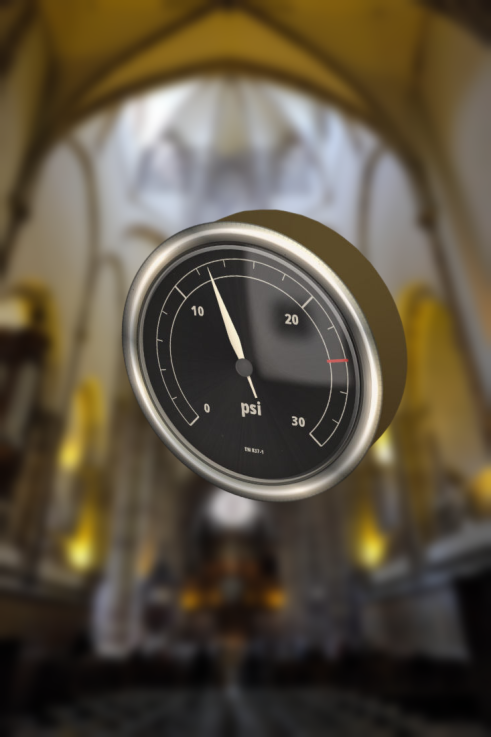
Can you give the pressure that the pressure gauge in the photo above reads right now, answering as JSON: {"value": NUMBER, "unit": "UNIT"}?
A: {"value": 13, "unit": "psi"}
